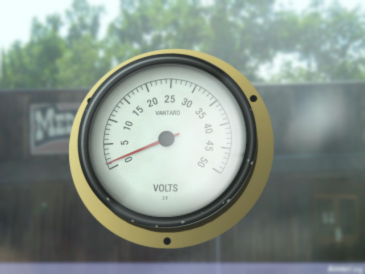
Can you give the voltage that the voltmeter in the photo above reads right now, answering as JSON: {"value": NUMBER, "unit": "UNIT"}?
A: {"value": 1, "unit": "V"}
